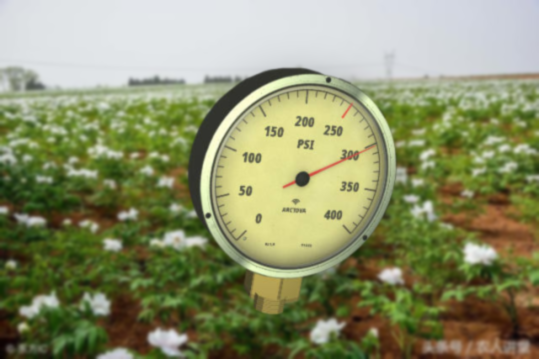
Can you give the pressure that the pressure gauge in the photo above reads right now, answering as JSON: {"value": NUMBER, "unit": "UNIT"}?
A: {"value": 300, "unit": "psi"}
